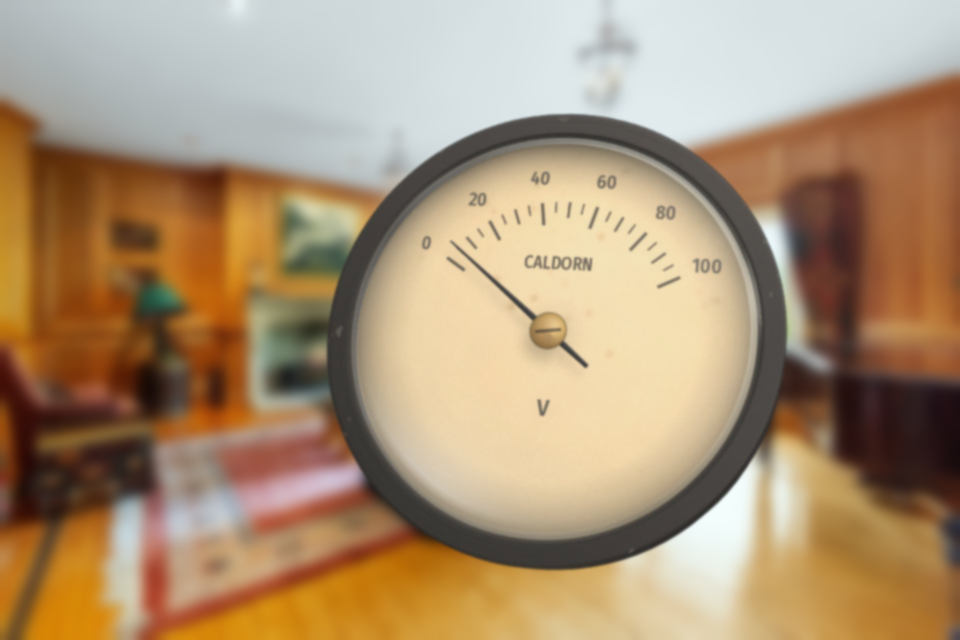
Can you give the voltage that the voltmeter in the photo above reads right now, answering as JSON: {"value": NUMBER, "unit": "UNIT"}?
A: {"value": 5, "unit": "V"}
